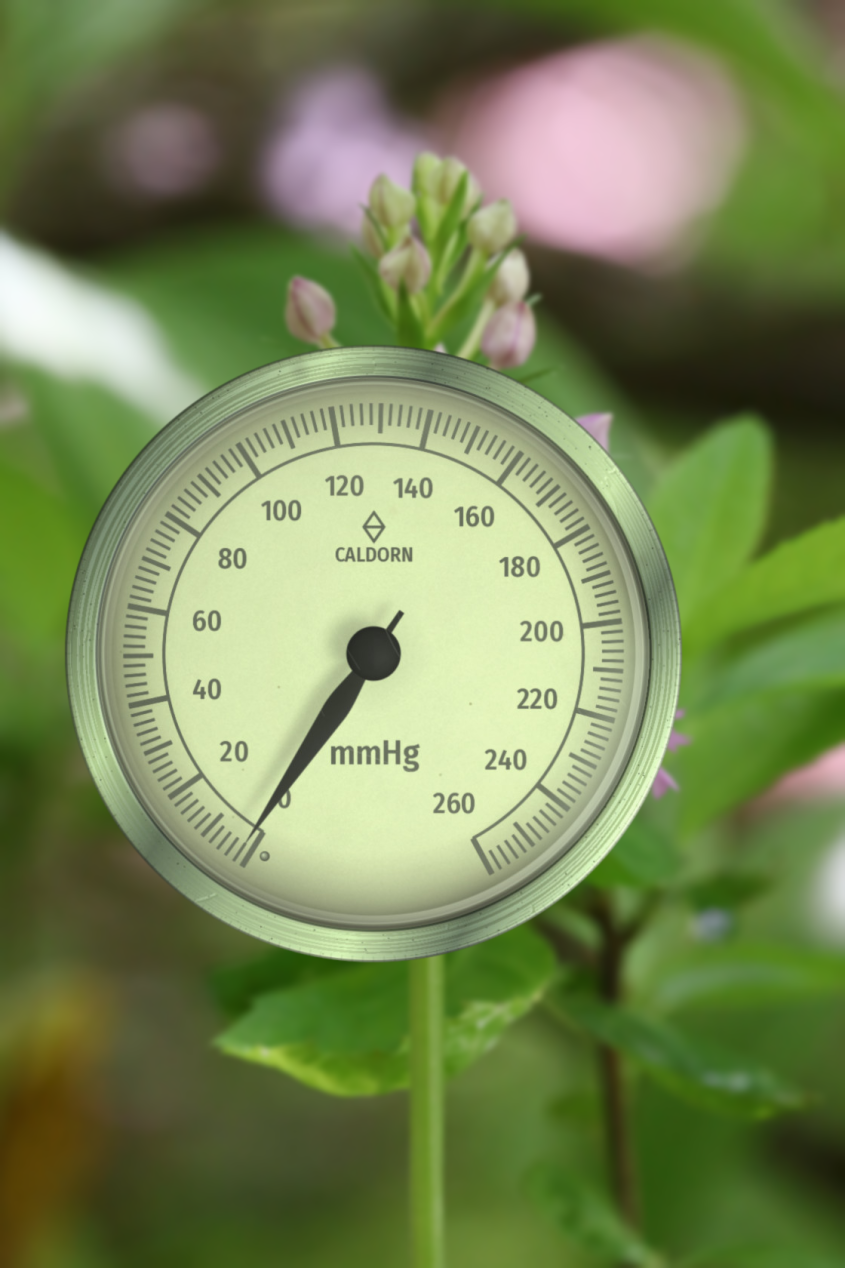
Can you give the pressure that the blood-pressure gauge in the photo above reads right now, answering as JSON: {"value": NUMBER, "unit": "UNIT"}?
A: {"value": 2, "unit": "mmHg"}
